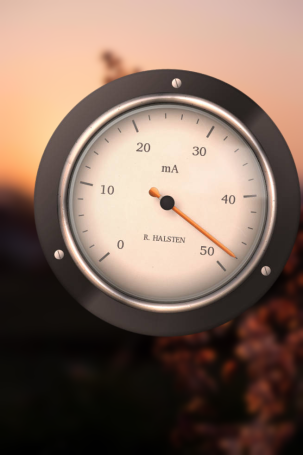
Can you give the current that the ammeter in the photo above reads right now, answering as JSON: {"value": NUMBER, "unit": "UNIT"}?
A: {"value": 48, "unit": "mA"}
